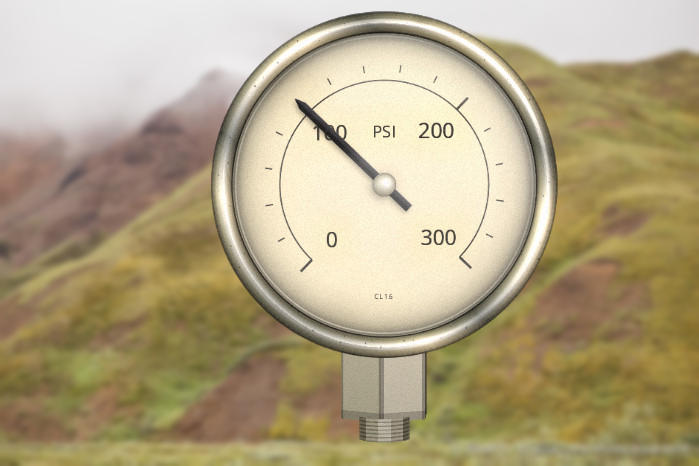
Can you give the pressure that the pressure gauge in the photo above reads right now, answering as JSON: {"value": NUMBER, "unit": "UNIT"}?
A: {"value": 100, "unit": "psi"}
